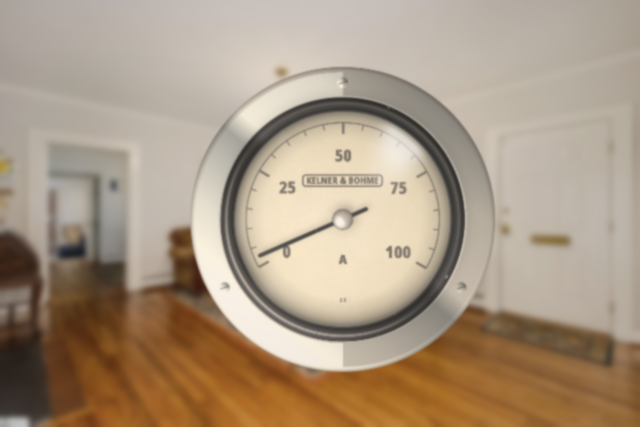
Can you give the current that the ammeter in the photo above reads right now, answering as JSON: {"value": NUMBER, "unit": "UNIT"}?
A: {"value": 2.5, "unit": "A"}
